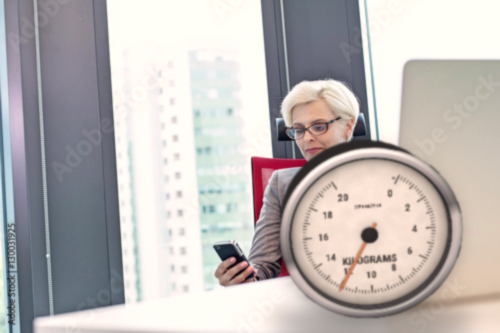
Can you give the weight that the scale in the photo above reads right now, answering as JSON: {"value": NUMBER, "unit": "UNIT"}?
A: {"value": 12, "unit": "kg"}
